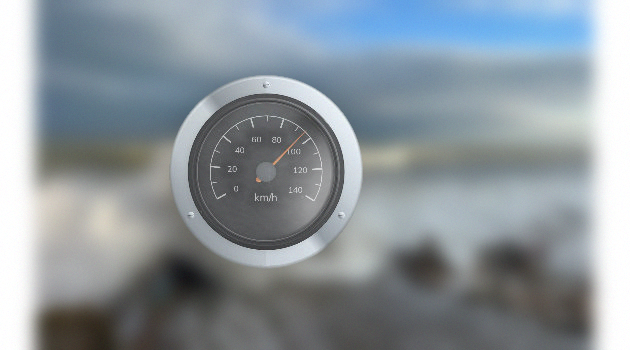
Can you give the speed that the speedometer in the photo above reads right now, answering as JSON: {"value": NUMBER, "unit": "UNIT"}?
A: {"value": 95, "unit": "km/h"}
